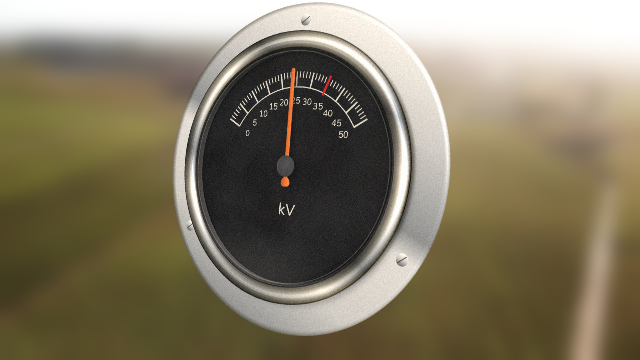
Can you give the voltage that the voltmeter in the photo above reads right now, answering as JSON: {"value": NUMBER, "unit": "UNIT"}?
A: {"value": 25, "unit": "kV"}
